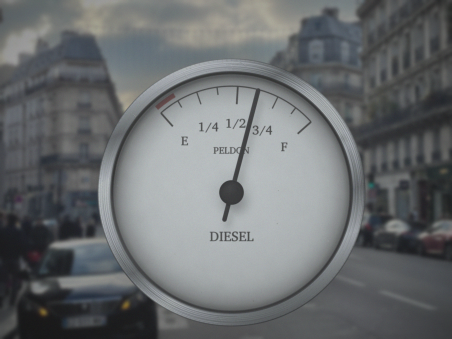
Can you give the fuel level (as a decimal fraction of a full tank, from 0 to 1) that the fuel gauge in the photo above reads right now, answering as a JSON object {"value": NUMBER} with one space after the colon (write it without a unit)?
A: {"value": 0.625}
